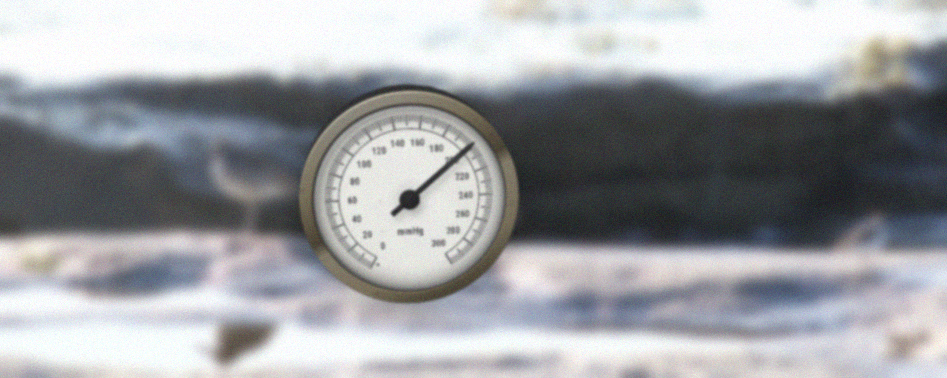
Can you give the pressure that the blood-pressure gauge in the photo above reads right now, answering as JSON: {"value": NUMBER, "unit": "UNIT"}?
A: {"value": 200, "unit": "mmHg"}
